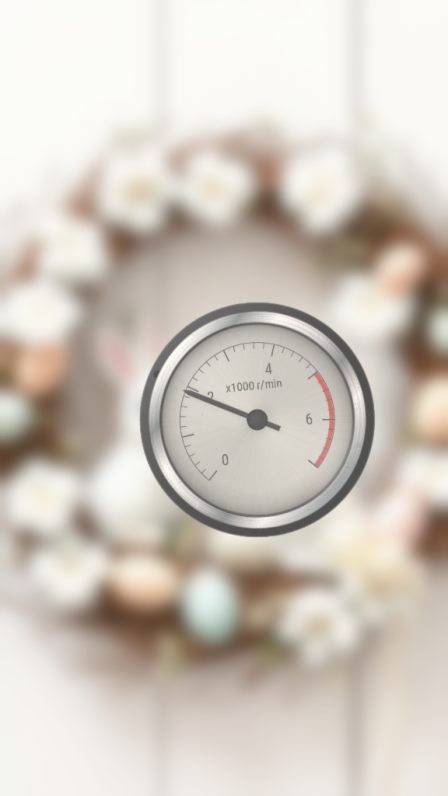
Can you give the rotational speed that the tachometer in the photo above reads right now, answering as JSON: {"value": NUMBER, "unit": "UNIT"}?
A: {"value": 1900, "unit": "rpm"}
